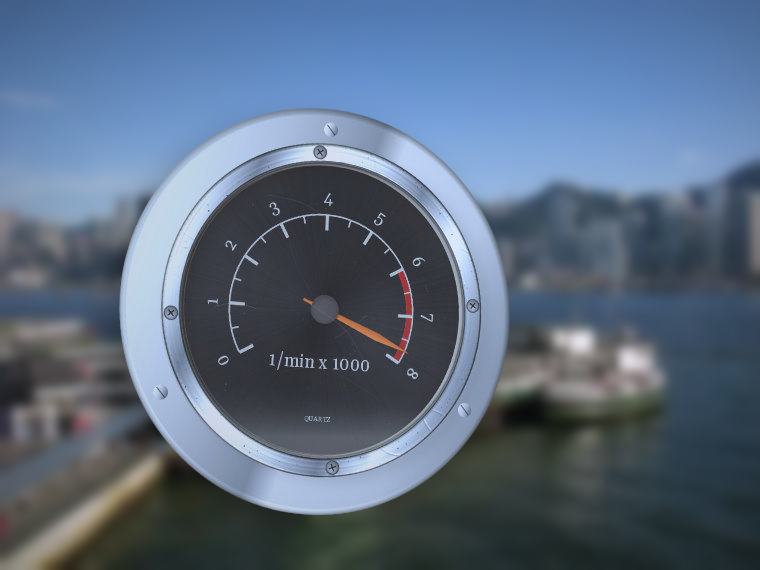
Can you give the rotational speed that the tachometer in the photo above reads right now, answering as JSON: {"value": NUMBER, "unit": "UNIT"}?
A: {"value": 7750, "unit": "rpm"}
